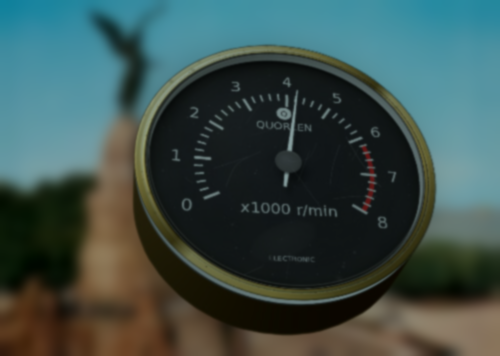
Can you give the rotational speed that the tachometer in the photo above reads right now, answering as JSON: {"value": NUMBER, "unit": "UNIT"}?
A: {"value": 4200, "unit": "rpm"}
